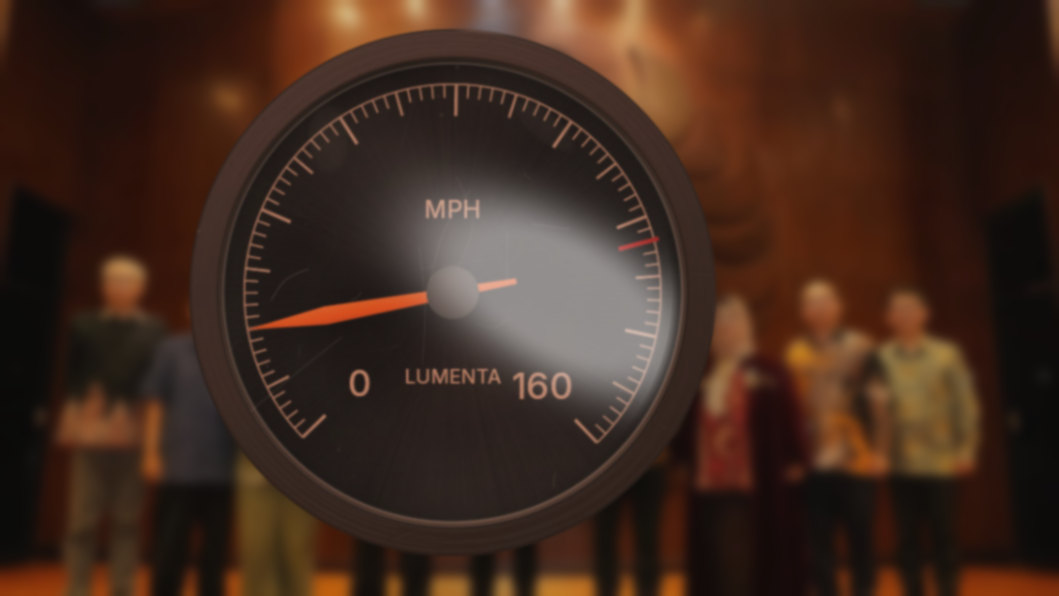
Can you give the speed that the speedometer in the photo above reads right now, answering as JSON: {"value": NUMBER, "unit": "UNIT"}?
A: {"value": 20, "unit": "mph"}
